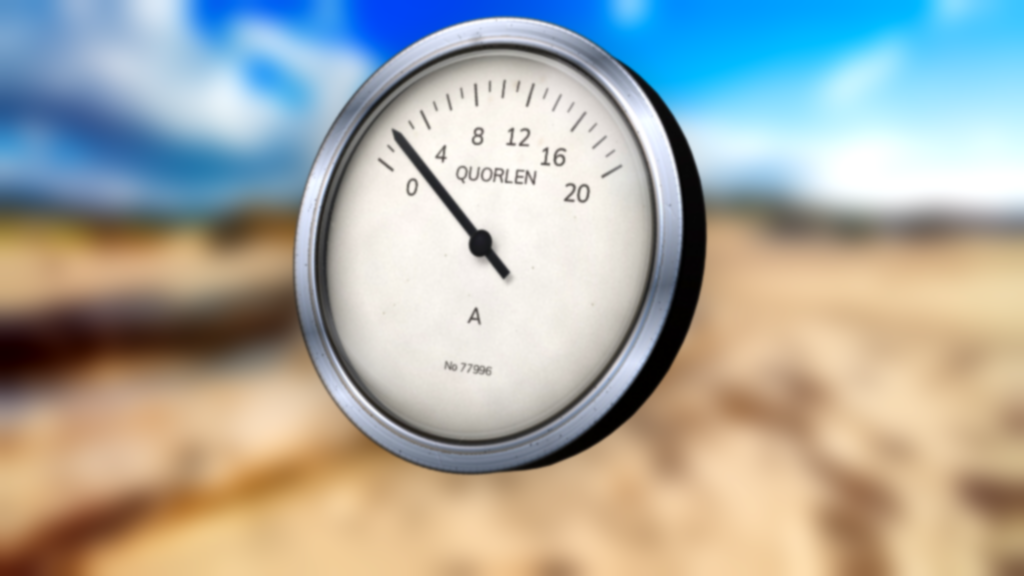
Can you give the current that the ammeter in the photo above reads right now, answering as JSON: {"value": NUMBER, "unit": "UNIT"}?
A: {"value": 2, "unit": "A"}
